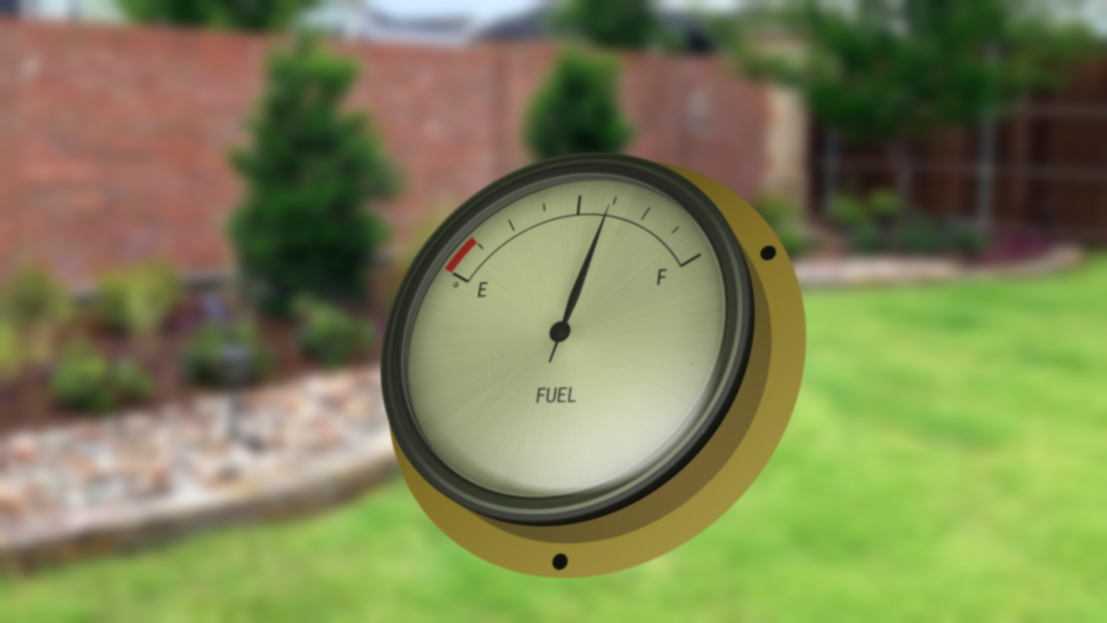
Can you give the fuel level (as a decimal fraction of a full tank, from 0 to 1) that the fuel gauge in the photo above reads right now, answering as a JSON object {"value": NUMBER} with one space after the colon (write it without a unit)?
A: {"value": 0.625}
